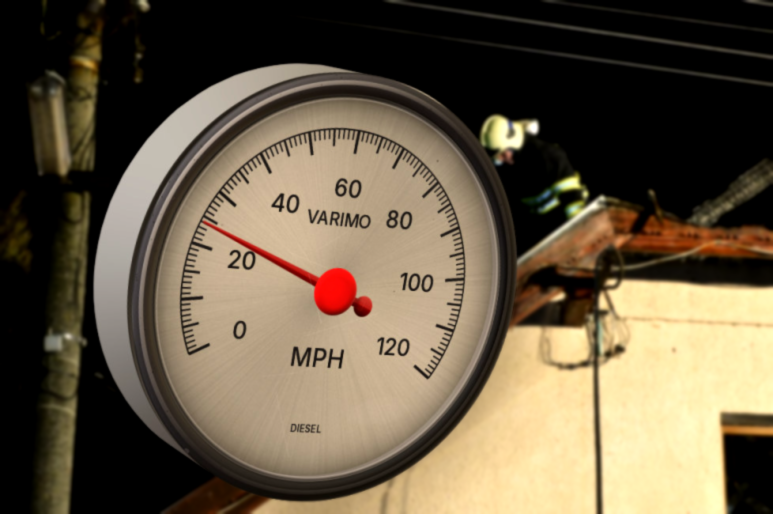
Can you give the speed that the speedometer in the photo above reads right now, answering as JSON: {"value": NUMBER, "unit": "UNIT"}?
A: {"value": 24, "unit": "mph"}
